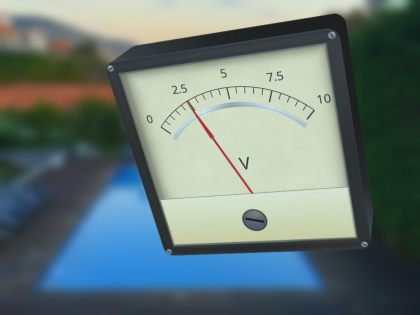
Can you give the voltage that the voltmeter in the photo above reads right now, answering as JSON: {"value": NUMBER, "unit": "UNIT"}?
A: {"value": 2.5, "unit": "V"}
